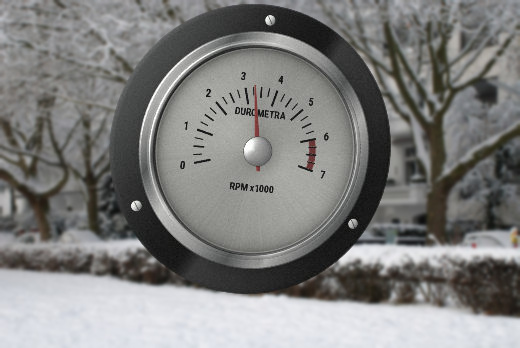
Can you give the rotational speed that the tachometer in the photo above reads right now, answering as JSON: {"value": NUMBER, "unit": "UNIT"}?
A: {"value": 3250, "unit": "rpm"}
